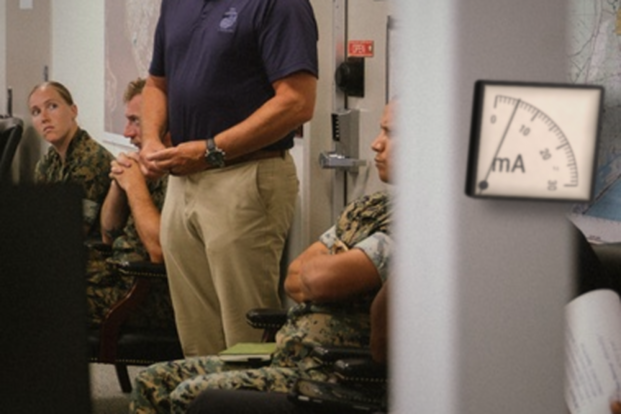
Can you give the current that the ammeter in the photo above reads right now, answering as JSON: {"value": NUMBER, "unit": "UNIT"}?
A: {"value": 5, "unit": "mA"}
